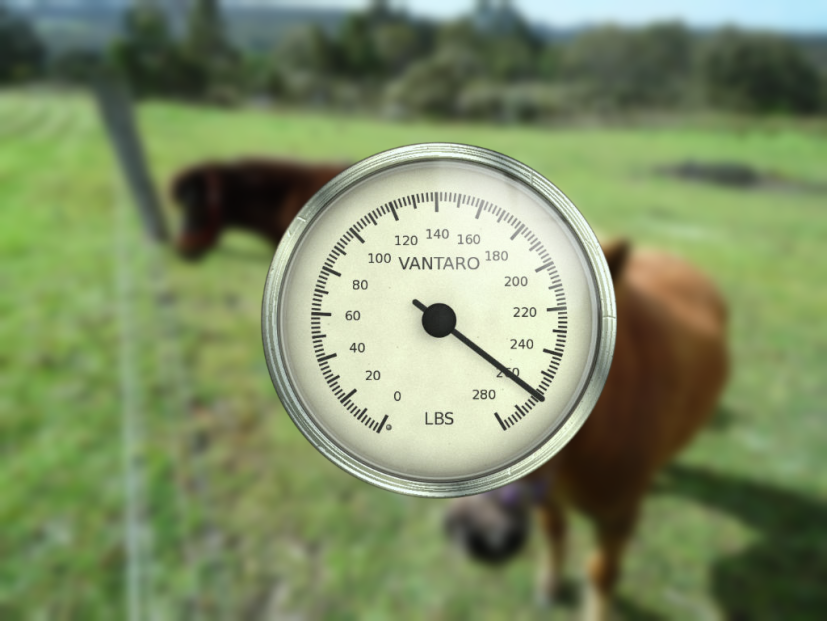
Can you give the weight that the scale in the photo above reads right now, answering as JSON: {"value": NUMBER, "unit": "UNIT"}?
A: {"value": 260, "unit": "lb"}
